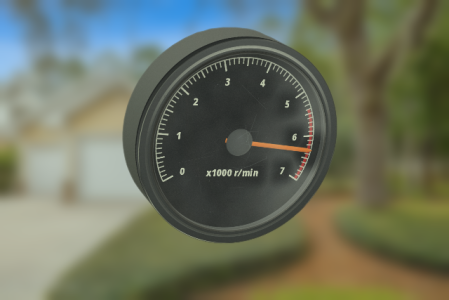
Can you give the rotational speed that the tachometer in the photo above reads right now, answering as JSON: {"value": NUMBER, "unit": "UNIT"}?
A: {"value": 6300, "unit": "rpm"}
